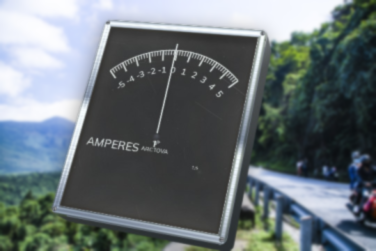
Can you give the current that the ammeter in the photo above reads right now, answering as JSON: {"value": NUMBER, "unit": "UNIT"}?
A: {"value": 0, "unit": "A"}
